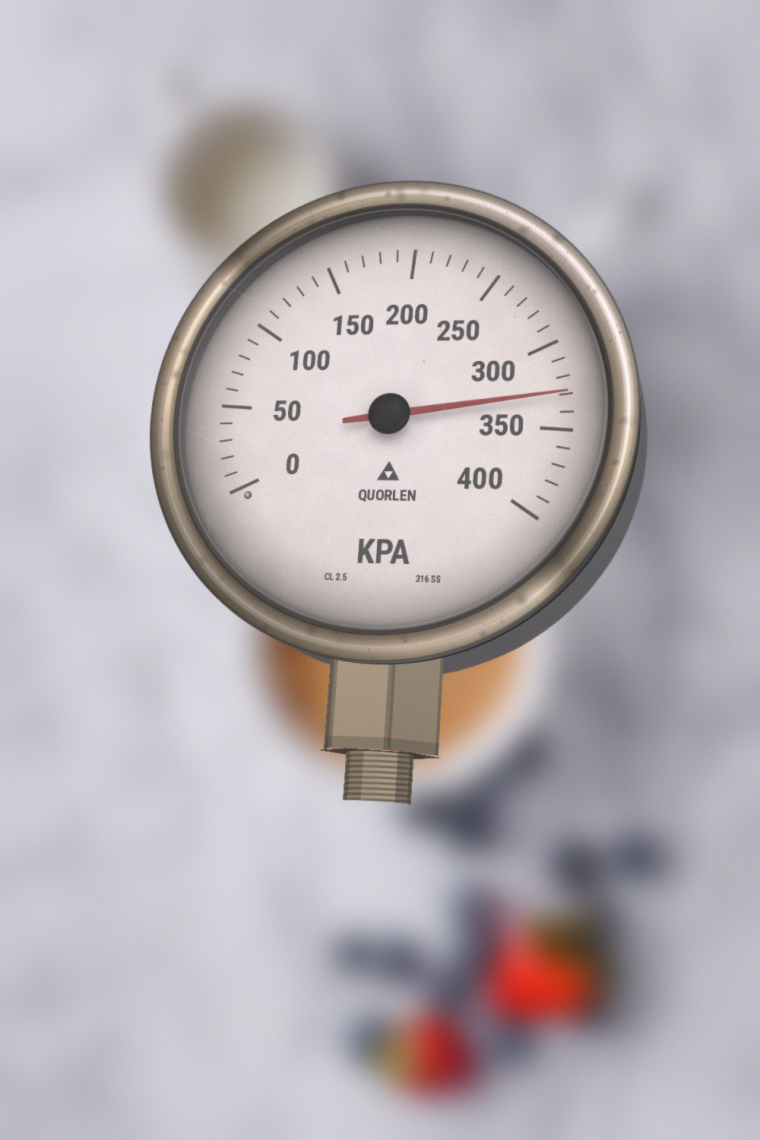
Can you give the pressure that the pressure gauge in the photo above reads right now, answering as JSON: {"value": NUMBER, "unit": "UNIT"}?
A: {"value": 330, "unit": "kPa"}
